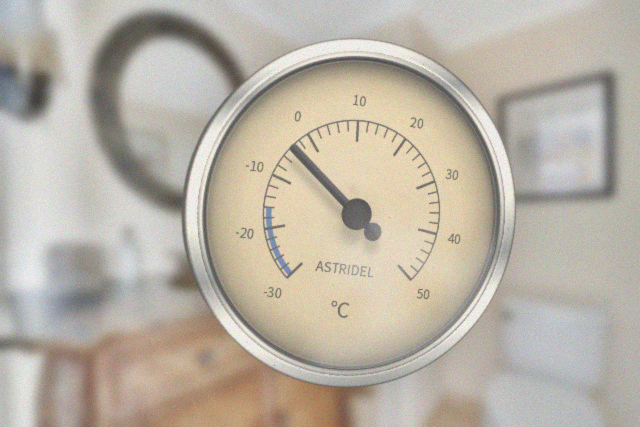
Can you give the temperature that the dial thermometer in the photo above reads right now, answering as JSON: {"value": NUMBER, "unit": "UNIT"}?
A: {"value": -4, "unit": "°C"}
